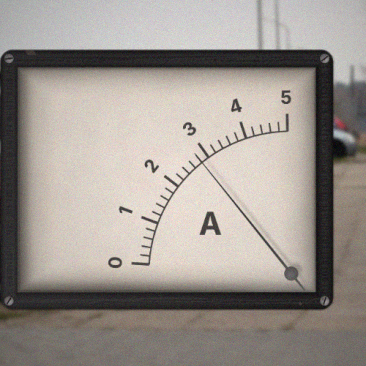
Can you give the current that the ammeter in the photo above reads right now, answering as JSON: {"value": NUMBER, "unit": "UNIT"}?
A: {"value": 2.8, "unit": "A"}
